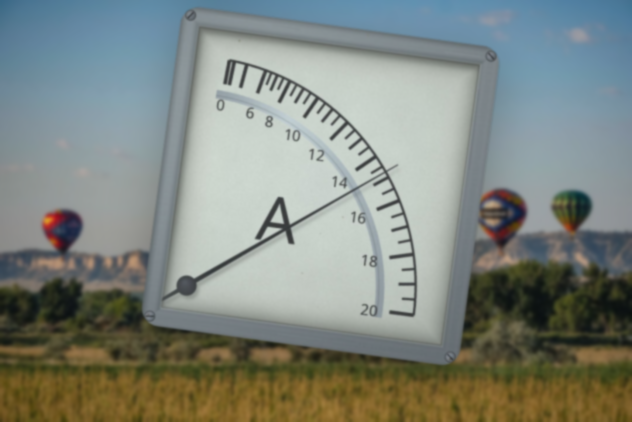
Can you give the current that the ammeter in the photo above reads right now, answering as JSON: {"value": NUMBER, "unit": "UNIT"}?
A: {"value": 14.75, "unit": "A"}
